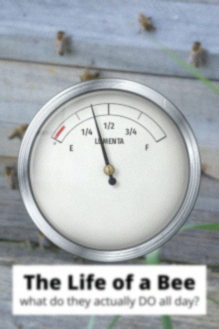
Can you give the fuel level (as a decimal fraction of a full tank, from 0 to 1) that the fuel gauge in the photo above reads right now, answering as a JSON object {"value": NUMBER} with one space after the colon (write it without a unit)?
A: {"value": 0.375}
